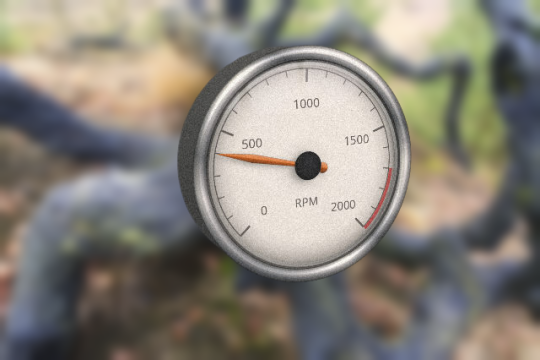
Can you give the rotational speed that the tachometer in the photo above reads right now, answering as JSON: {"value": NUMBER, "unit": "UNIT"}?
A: {"value": 400, "unit": "rpm"}
